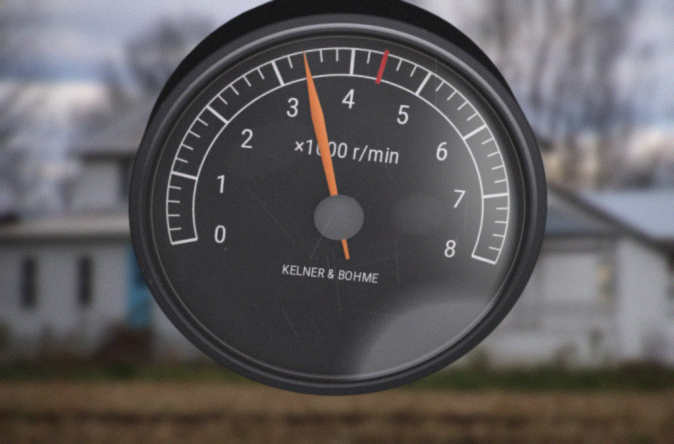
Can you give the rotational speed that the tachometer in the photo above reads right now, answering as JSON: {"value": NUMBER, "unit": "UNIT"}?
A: {"value": 3400, "unit": "rpm"}
